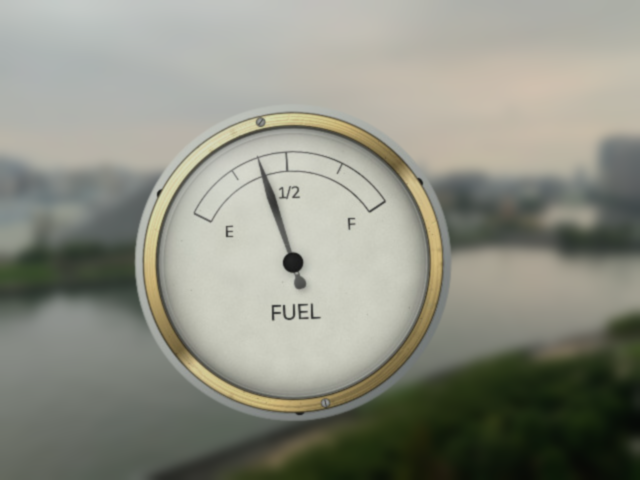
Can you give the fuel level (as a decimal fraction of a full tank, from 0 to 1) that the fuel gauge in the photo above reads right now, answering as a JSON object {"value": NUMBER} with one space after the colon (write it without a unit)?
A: {"value": 0.375}
